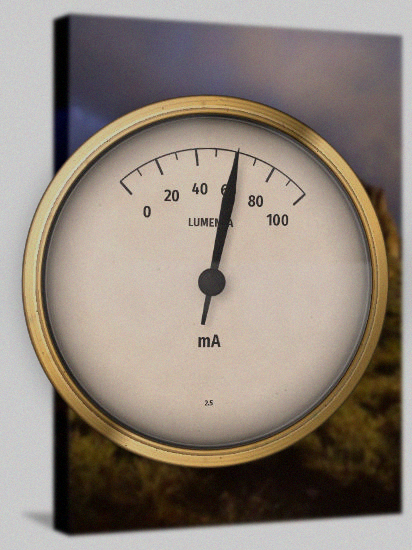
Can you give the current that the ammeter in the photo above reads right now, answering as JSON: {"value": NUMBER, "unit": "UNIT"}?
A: {"value": 60, "unit": "mA"}
